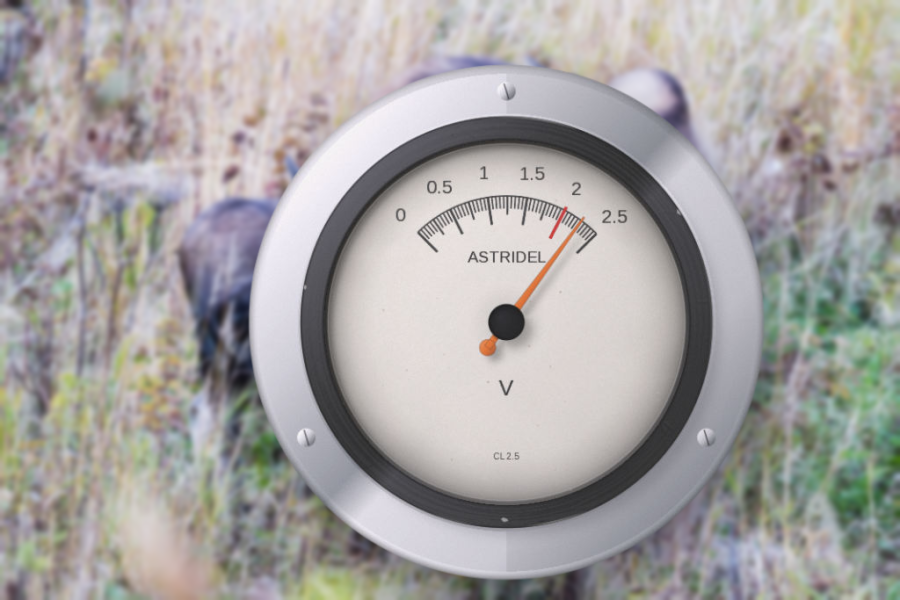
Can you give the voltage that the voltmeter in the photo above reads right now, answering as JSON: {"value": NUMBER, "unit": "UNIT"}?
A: {"value": 2.25, "unit": "V"}
